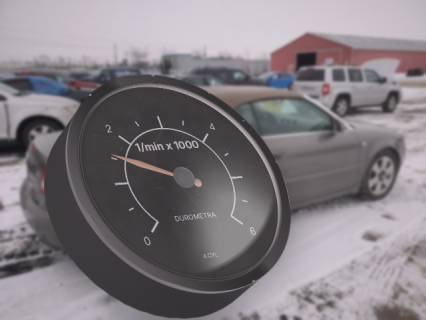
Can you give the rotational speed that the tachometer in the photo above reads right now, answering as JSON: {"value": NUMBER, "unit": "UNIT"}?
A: {"value": 1500, "unit": "rpm"}
